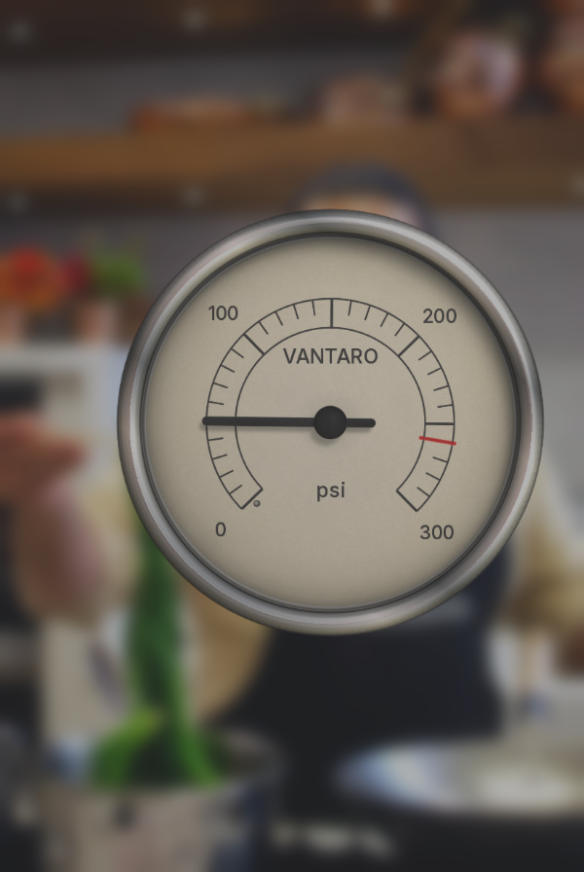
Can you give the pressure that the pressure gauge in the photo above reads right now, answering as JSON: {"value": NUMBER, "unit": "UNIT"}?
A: {"value": 50, "unit": "psi"}
